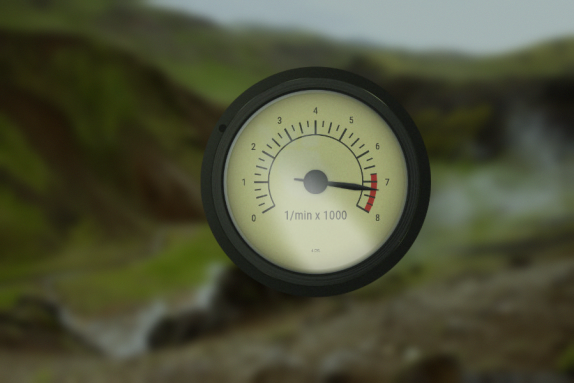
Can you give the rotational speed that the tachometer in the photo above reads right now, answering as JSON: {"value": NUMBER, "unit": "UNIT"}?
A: {"value": 7250, "unit": "rpm"}
